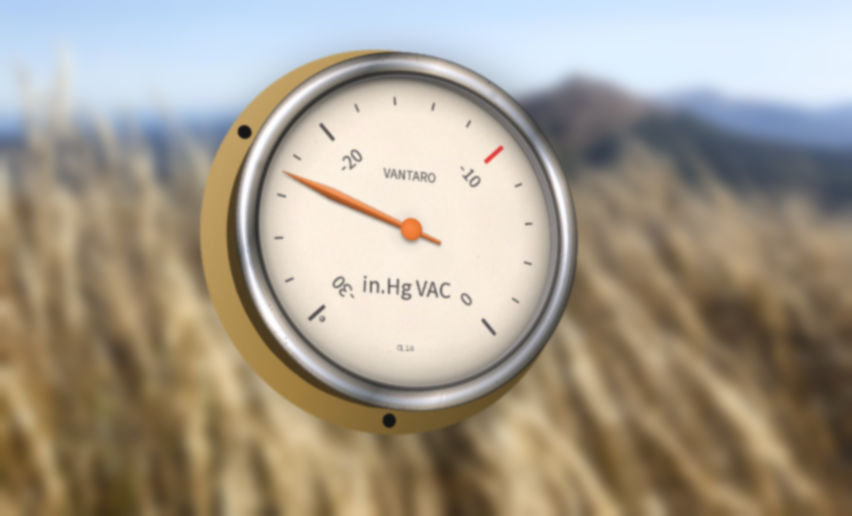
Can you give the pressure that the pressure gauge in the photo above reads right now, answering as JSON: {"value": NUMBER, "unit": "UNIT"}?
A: {"value": -23, "unit": "inHg"}
